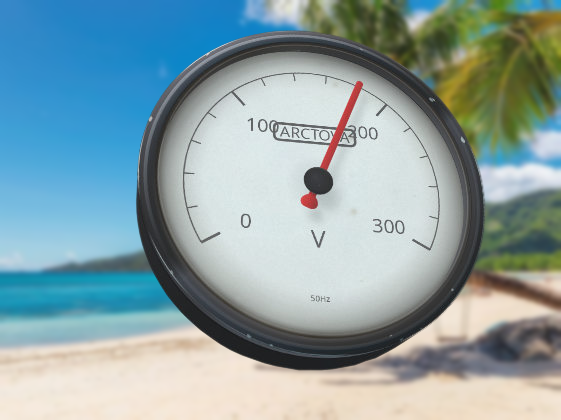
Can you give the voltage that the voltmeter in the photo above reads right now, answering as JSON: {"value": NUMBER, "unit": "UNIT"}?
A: {"value": 180, "unit": "V"}
